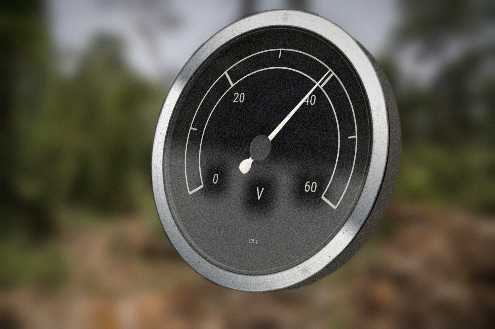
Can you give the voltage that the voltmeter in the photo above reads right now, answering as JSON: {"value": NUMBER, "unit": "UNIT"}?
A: {"value": 40, "unit": "V"}
